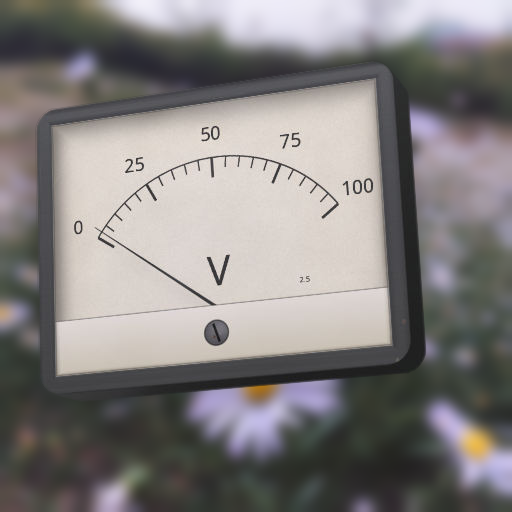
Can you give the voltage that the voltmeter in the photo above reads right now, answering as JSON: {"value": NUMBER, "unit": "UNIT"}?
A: {"value": 2.5, "unit": "V"}
